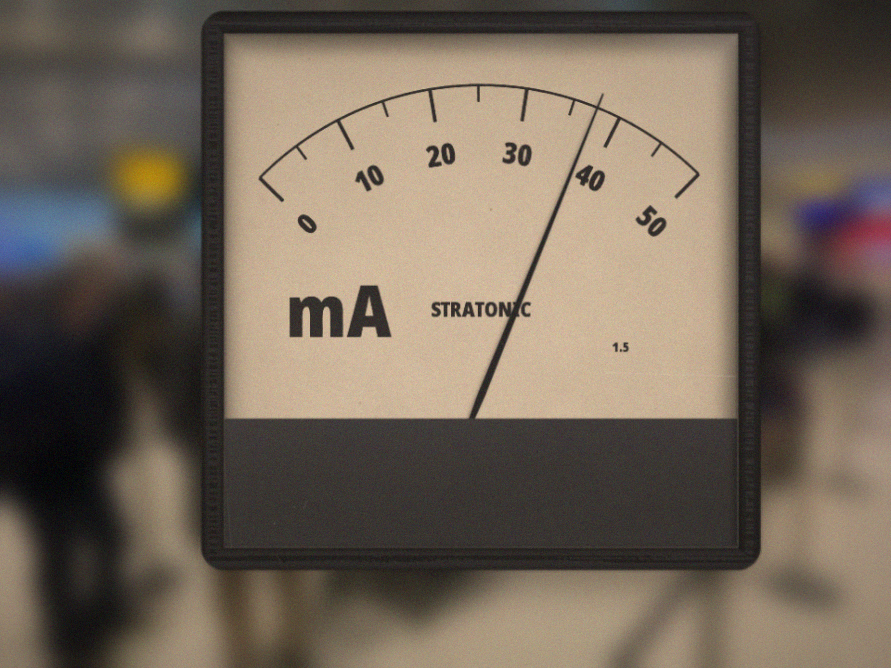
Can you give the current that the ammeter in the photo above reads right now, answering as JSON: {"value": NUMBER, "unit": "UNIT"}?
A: {"value": 37.5, "unit": "mA"}
